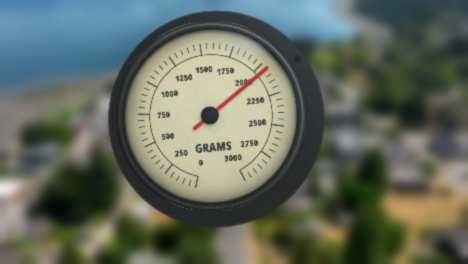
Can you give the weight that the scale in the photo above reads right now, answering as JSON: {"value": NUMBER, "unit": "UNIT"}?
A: {"value": 2050, "unit": "g"}
